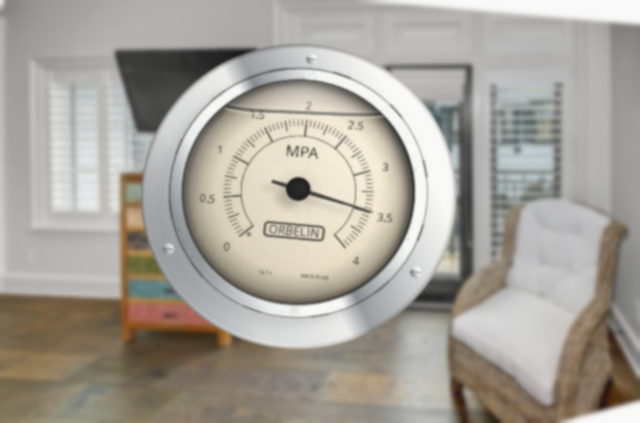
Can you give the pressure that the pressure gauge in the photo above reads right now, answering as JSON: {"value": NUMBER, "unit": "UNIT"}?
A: {"value": 3.5, "unit": "MPa"}
